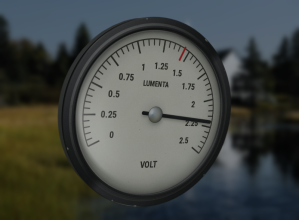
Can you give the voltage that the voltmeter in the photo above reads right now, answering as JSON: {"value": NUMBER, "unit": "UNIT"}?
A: {"value": 2.2, "unit": "V"}
